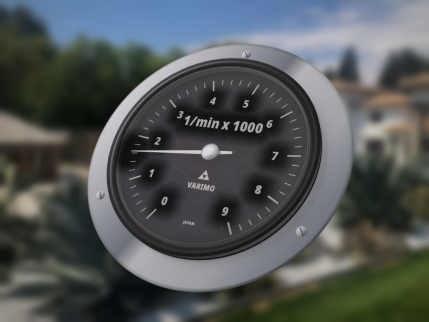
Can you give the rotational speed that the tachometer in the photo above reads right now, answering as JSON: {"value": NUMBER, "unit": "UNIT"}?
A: {"value": 1600, "unit": "rpm"}
